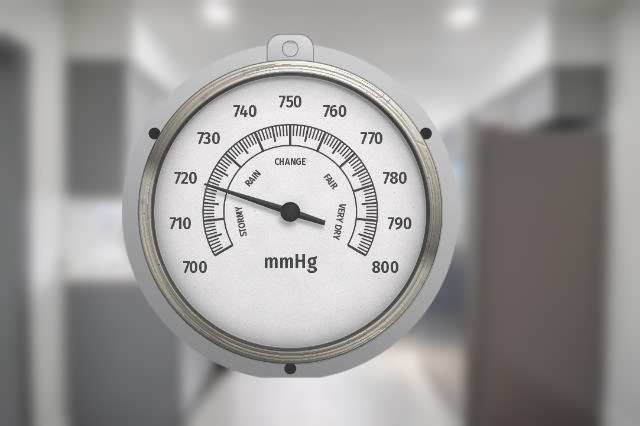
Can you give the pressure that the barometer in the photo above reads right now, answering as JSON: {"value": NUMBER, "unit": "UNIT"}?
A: {"value": 720, "unit": "mmHg"}
